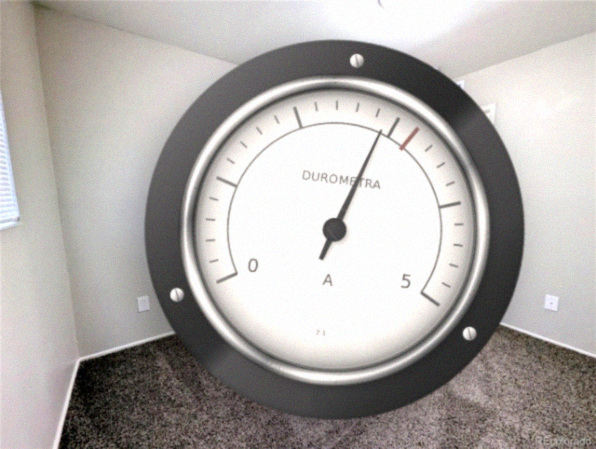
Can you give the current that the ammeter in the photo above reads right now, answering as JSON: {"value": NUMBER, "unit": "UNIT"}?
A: {"value": 2.9, "unit": "A"}
